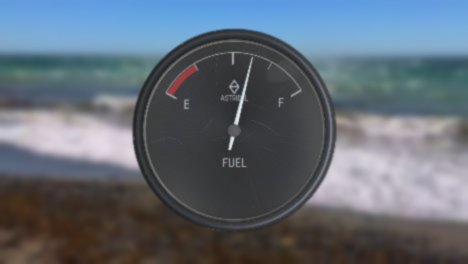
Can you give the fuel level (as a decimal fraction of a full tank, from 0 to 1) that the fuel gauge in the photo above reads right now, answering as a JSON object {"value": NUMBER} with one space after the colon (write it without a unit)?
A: {"value": 0.625}
